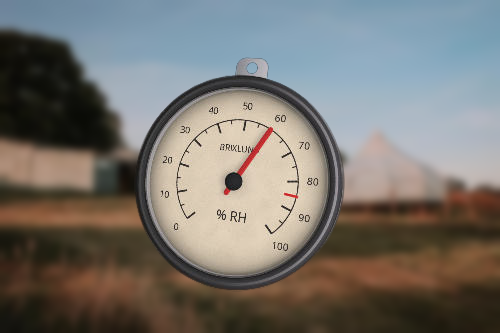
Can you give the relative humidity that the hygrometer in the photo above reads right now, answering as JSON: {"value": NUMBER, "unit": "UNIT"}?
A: {"value": 60, "unit": "%"}
